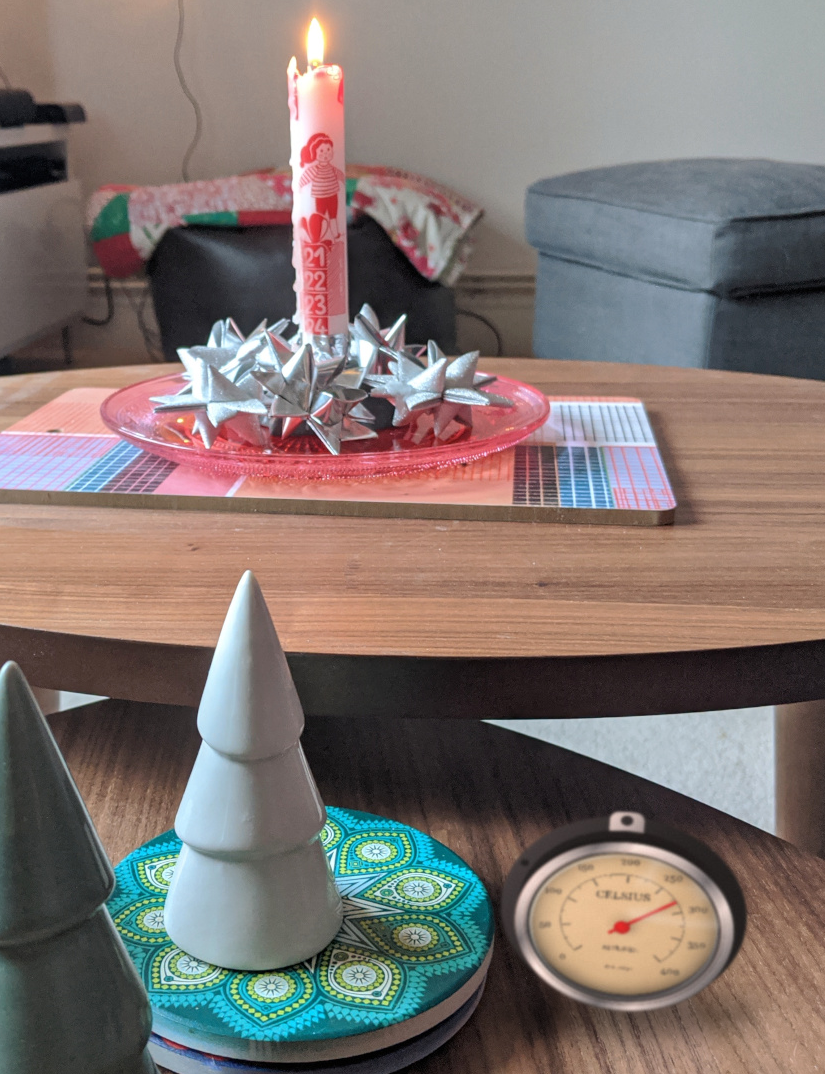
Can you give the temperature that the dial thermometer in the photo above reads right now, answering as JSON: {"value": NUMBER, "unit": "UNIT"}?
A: {"value": 275, "unit": "°C"}
